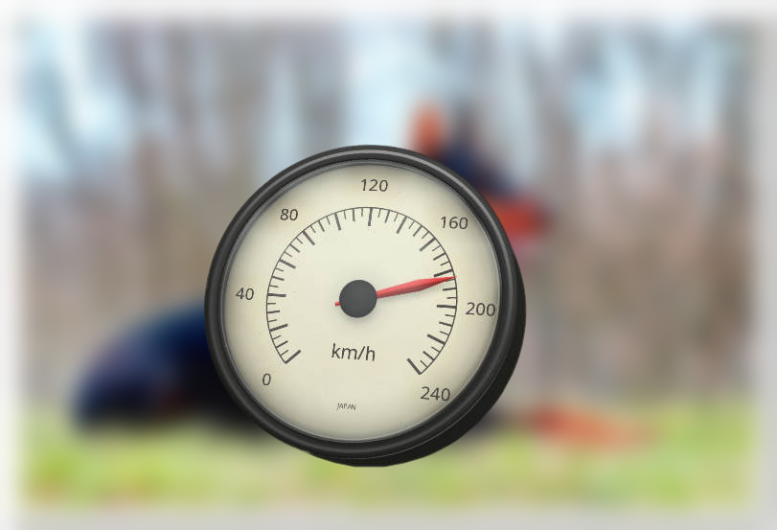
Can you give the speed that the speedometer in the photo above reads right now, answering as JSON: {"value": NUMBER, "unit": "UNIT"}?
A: {"value": 185, "unit": "km/h"}
